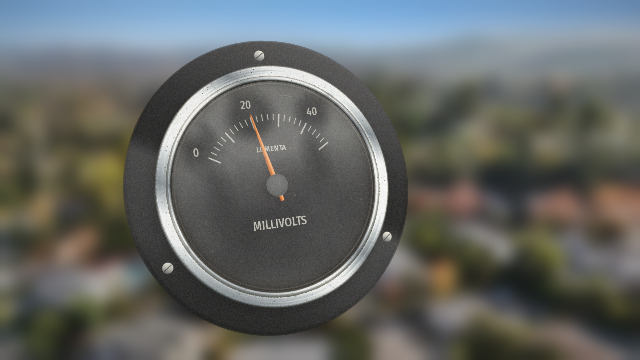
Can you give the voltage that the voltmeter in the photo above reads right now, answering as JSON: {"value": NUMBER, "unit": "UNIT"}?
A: {"value": 20, "unit": "mV"}
